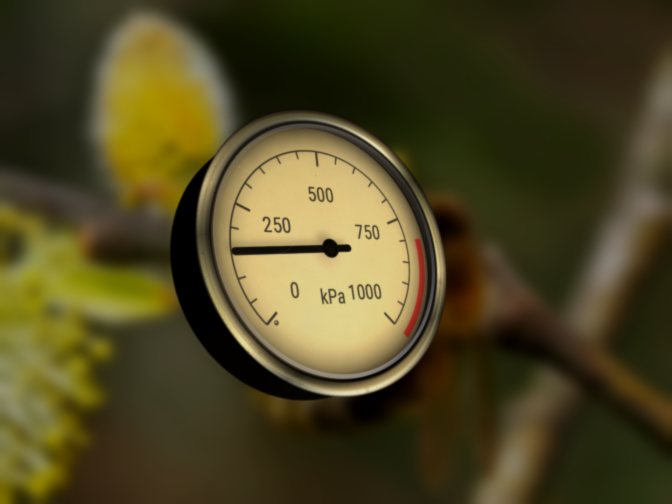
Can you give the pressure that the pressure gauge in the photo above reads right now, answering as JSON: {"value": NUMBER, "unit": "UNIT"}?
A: {"value": 150, "unit": "kPa"}
